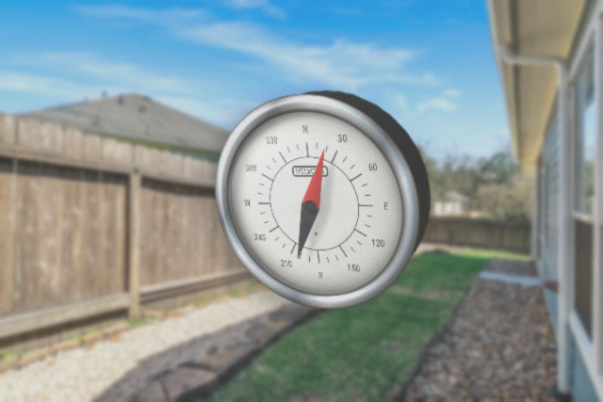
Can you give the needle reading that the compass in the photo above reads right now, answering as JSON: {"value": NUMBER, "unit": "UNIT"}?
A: {"value": 20, "unit": "°"}
